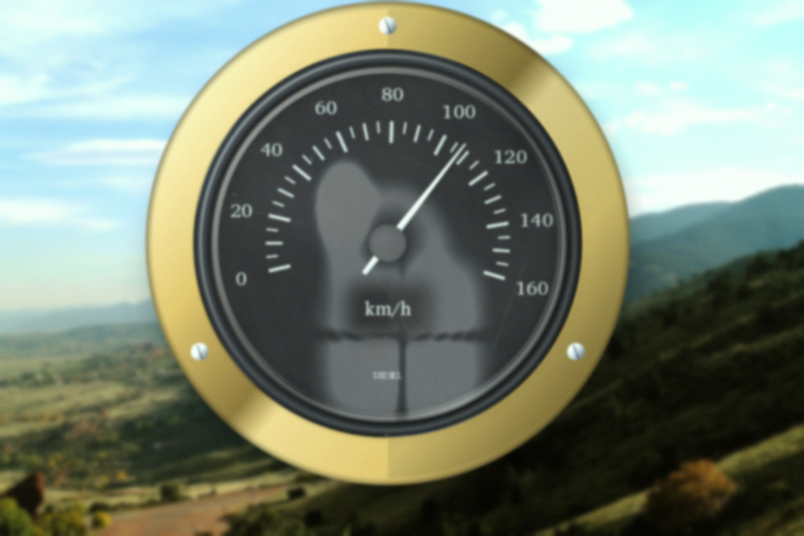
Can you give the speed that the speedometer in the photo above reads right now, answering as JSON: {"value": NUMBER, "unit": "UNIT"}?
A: {"value": 107.5, "unit": "km/h"}
